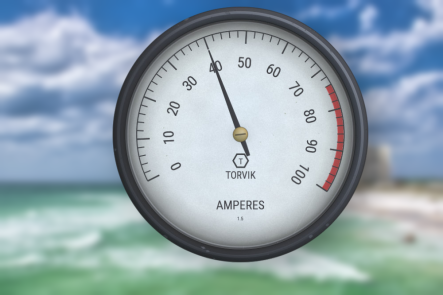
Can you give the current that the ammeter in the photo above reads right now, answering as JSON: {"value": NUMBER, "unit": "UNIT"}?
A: {"value": 40, "unit": "A"}
